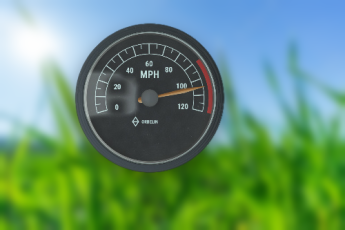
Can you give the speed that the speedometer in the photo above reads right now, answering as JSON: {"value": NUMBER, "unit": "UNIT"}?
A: {"value": 105, "unit": "mph"}
